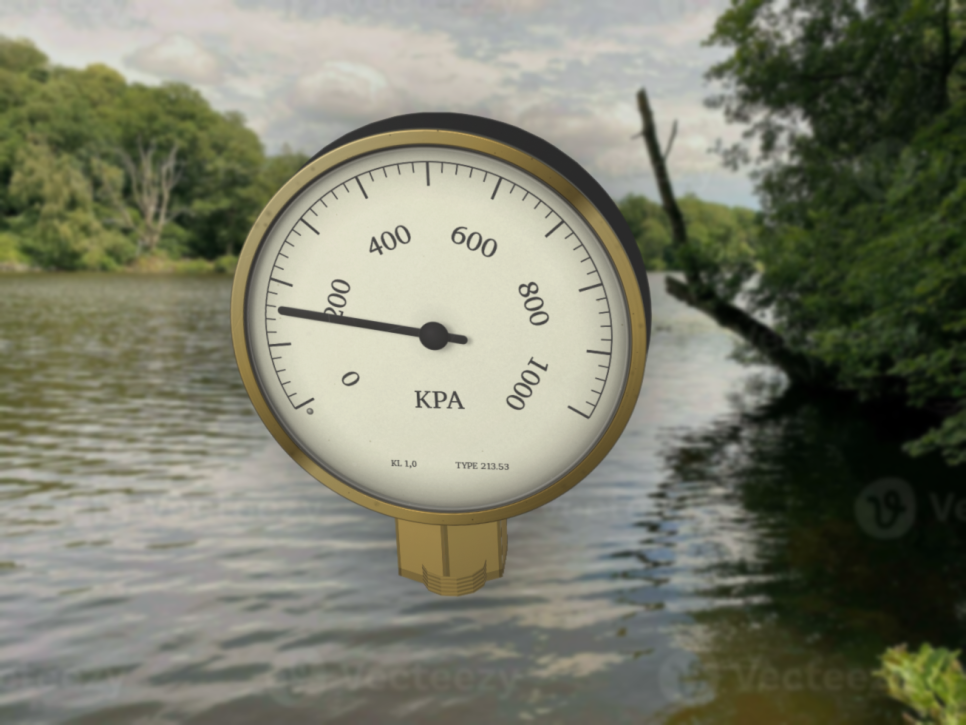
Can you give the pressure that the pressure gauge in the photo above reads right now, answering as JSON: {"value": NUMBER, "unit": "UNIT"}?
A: {"value": 160, "unit": "kPa"}
